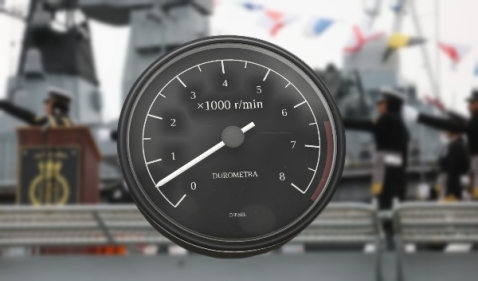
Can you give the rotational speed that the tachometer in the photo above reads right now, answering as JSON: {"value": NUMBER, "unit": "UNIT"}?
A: {"value": 500, "unit": "rpm"}
